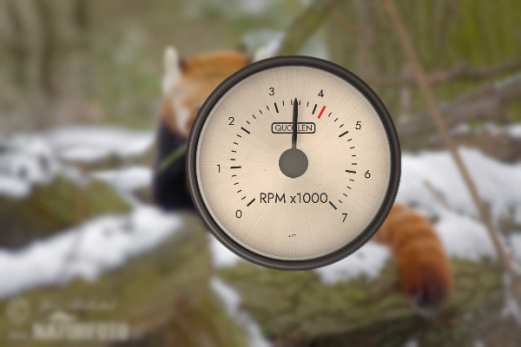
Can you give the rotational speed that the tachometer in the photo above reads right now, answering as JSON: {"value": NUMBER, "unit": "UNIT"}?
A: {"value": 3500, "unit": "rpm"}
